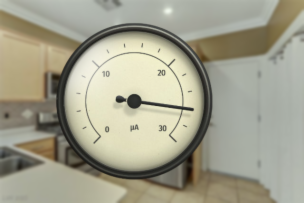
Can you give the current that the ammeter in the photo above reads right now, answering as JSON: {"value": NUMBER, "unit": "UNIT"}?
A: {"value": 26, "unit": "µA"}
